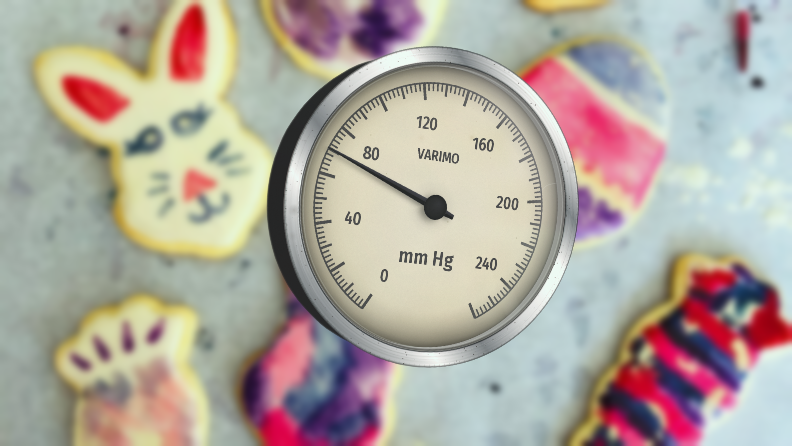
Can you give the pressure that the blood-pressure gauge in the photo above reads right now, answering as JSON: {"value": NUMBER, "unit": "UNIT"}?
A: {"value": 70, "unit": "mmHg"}
